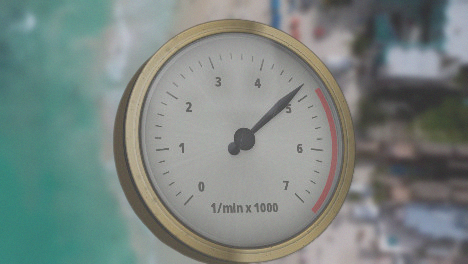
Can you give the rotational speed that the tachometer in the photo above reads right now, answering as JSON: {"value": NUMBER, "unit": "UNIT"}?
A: {"value": 4800, "unit": "rpm"}
